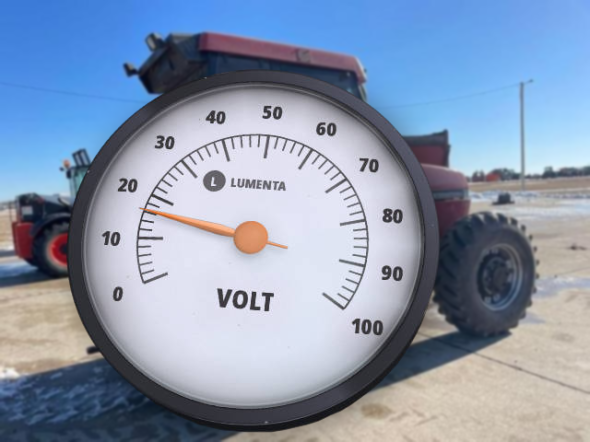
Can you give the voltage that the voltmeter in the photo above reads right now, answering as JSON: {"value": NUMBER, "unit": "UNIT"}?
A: {"value": 16, "unit": "V"}
